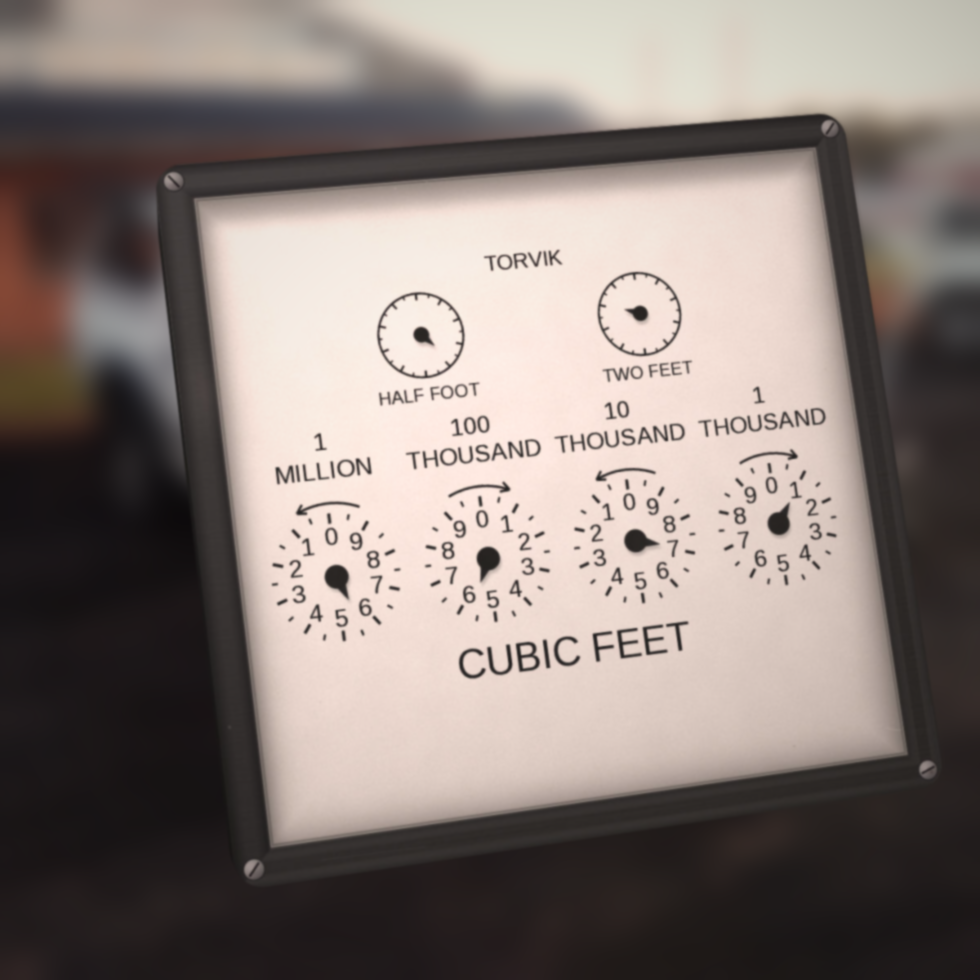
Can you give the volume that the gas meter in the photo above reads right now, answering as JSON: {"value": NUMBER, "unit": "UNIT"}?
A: {"value": 557100, "unit": "ft³"}
